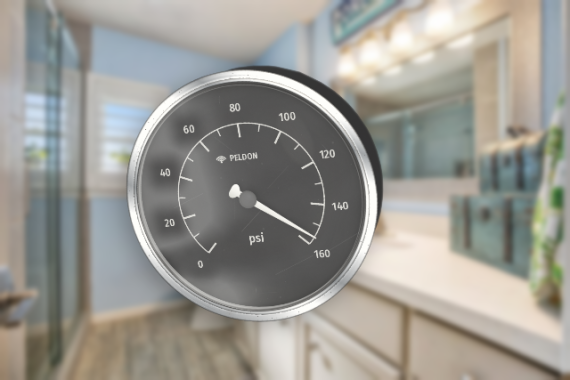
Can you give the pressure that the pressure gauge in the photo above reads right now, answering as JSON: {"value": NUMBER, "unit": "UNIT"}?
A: {"value": 155, "unit": "psi"}
